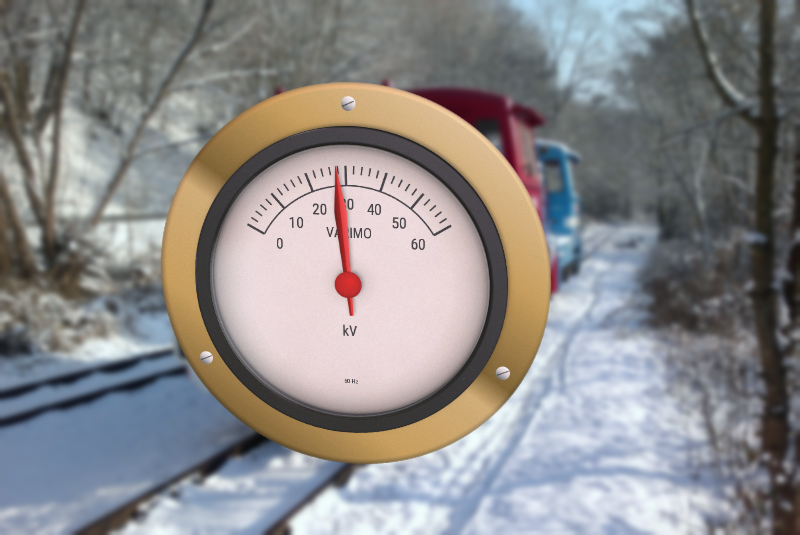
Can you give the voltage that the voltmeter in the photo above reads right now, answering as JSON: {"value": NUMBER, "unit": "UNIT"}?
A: {"value": 28, "unit": "kV"}
